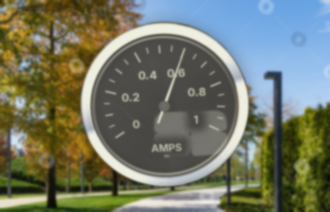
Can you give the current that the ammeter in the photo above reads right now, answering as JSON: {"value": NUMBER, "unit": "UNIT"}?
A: {"value": 0.6, "unit": "A"}
